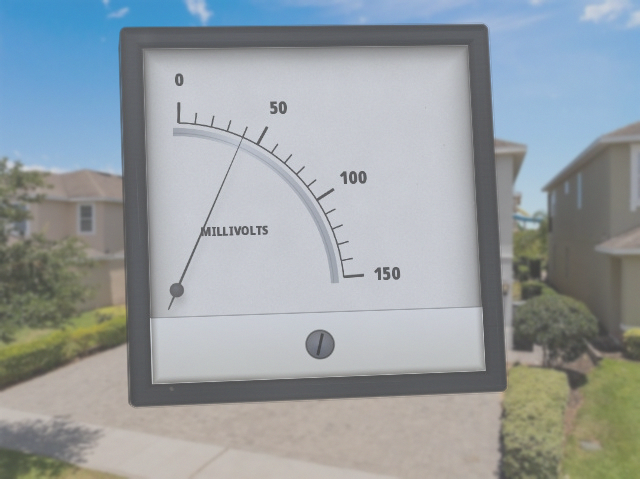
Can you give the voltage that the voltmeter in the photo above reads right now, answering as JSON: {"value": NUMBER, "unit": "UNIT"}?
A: {"value": 40, "unit": "mV"}
